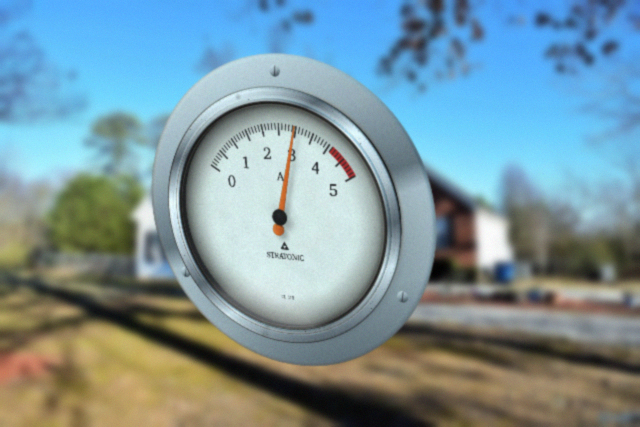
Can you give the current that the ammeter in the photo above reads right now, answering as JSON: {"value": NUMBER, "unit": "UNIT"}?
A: {"value": 3, "unit": "A"}
